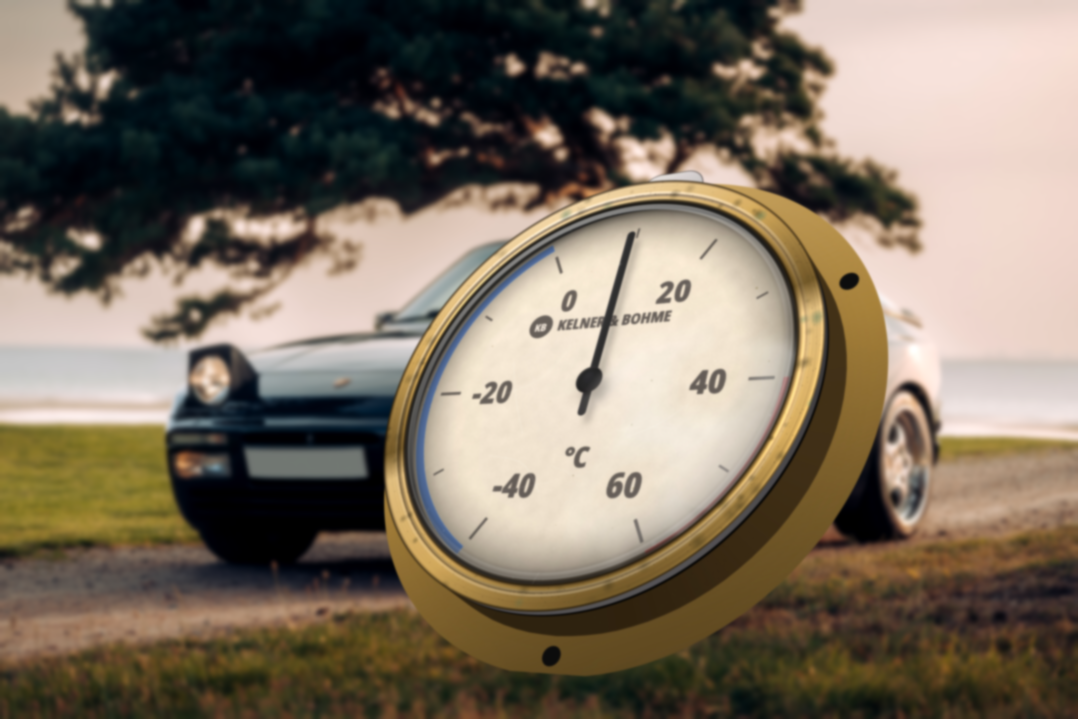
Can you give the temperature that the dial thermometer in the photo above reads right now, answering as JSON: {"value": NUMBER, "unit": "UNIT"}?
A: {"value": 10, "unit": "°C"}
